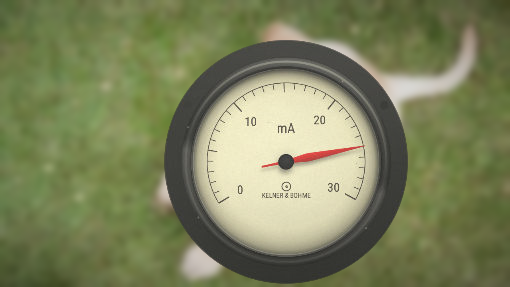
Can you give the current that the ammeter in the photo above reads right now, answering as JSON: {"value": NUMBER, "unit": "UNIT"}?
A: {"value": 25, "unit": "mA"}
